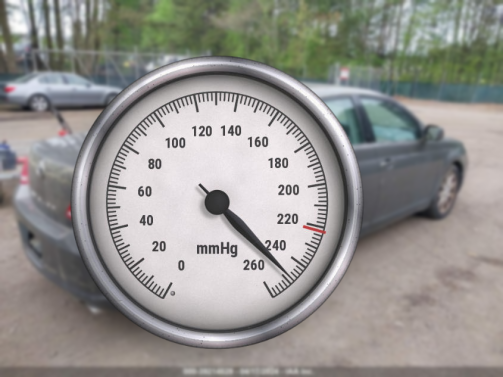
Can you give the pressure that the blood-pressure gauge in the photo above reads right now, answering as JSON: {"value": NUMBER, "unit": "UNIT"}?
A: {"value": 248, "unit": "mmHg"}
